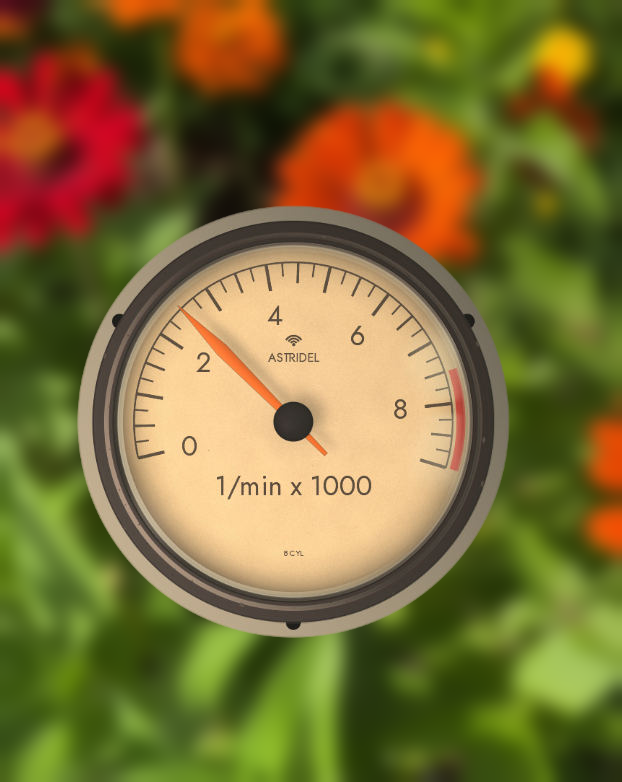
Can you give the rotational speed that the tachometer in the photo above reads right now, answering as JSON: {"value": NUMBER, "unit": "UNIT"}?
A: {"value": 2500, "unit": "rpm"}
